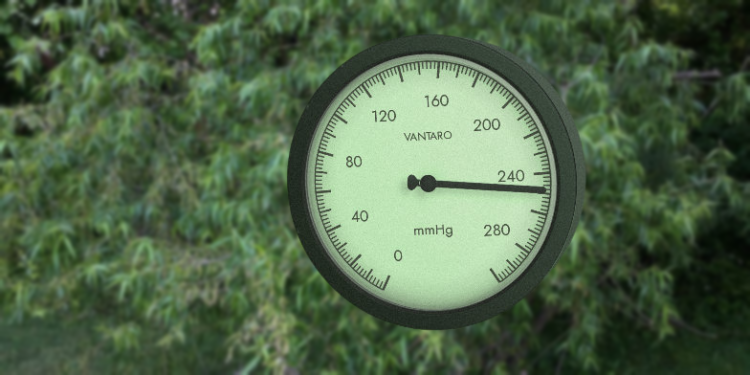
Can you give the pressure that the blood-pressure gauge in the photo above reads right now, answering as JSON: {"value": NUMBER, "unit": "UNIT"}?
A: {"value": 248, "unit": "mmHg"}
